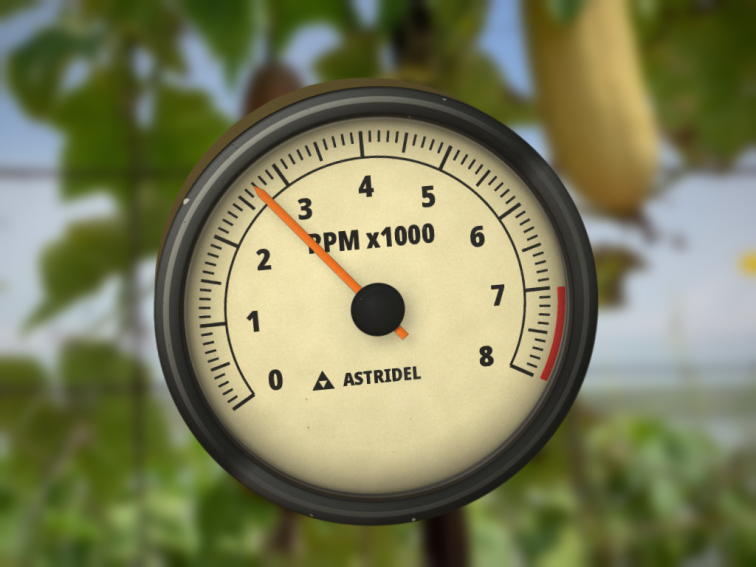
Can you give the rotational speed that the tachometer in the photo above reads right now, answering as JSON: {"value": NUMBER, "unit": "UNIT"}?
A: {"value": 2700, "unit": "rpm"}
